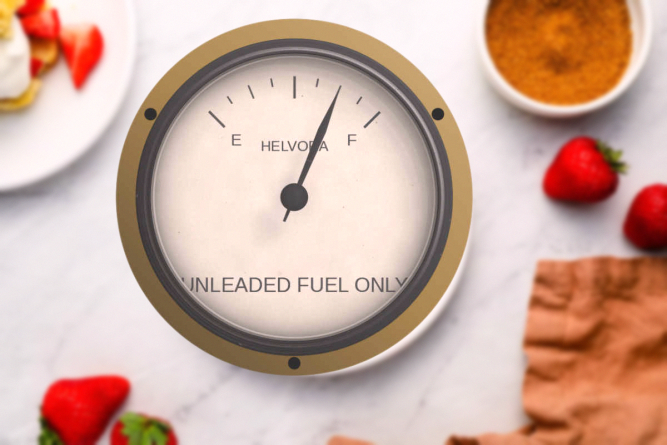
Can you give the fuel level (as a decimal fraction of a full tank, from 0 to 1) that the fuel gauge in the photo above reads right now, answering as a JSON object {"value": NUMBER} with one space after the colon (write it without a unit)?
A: {"value": 0.75}
